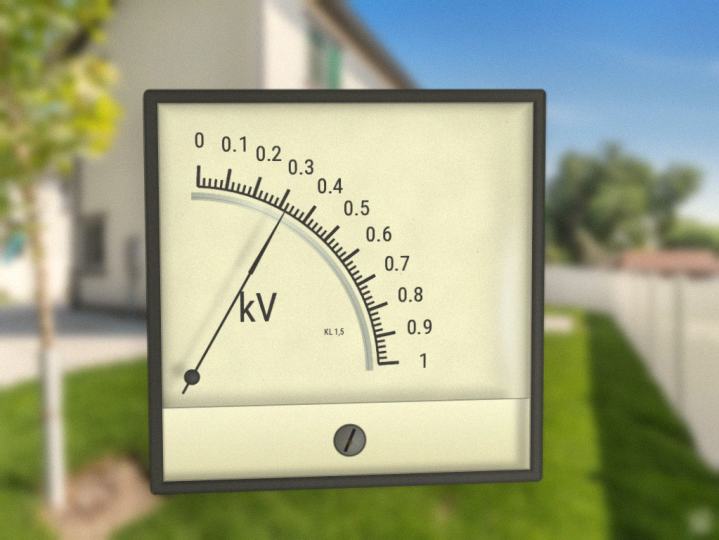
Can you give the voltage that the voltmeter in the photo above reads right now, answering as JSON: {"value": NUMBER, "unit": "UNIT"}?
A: {"value": 0.32, "unit": "kV"}
